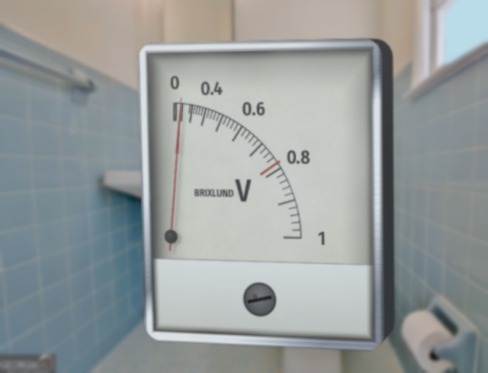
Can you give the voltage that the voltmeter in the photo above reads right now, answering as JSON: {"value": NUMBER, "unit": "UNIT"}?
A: {"value": 0.2, "unit": "V"}
